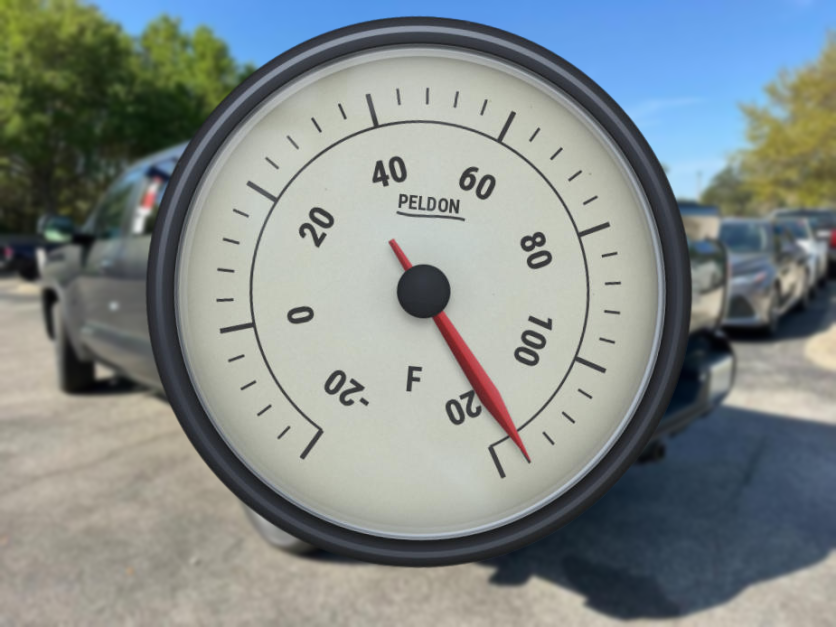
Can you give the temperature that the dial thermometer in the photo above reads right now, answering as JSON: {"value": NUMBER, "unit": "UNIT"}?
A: {"value": 116, "unit": "°F"}
